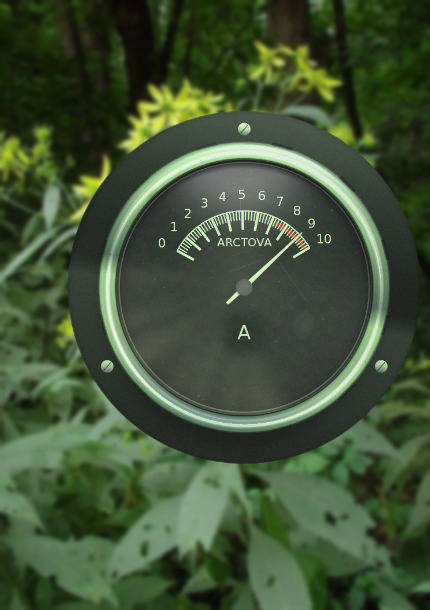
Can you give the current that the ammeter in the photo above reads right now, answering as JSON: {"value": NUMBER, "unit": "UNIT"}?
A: {"value": 9, "unit": "A"}
